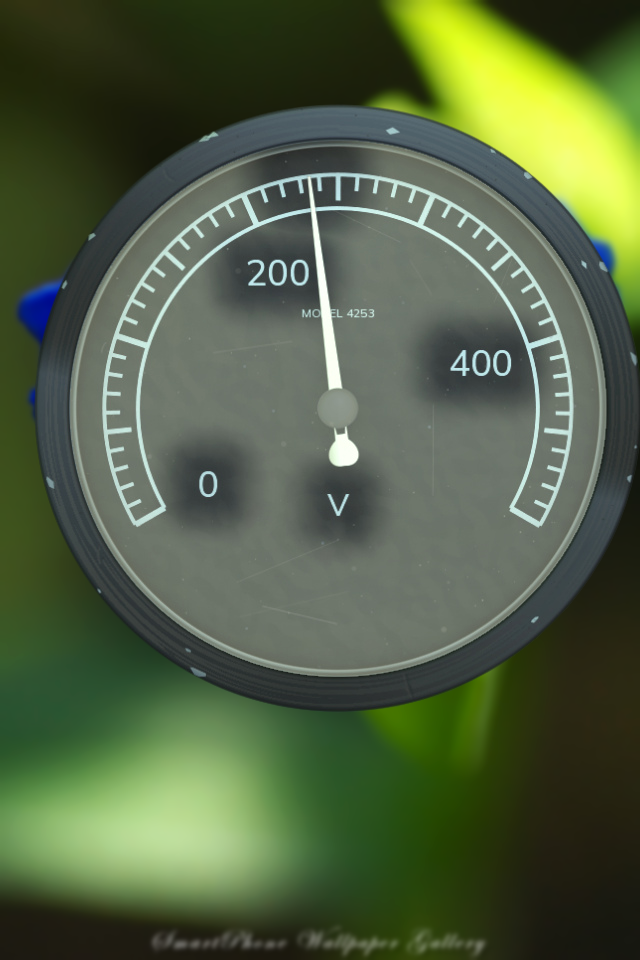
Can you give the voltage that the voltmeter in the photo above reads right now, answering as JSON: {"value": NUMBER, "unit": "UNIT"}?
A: {"value": 235, "unit": "V"}
